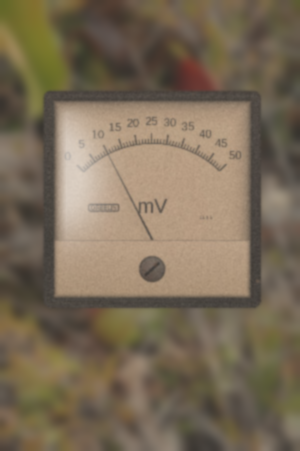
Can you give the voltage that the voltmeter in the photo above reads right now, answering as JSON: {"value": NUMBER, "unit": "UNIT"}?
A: {"value": 10, "unit": "mV"}
